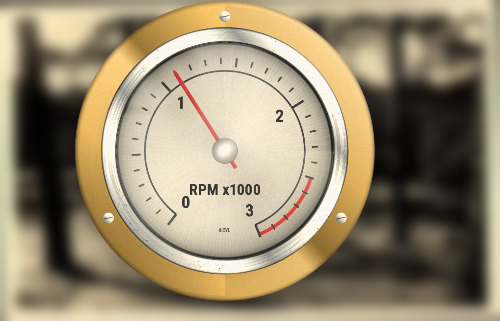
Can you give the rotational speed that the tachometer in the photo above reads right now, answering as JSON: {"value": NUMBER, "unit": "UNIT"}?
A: {"value": 1100, "unit": "rpm"}
